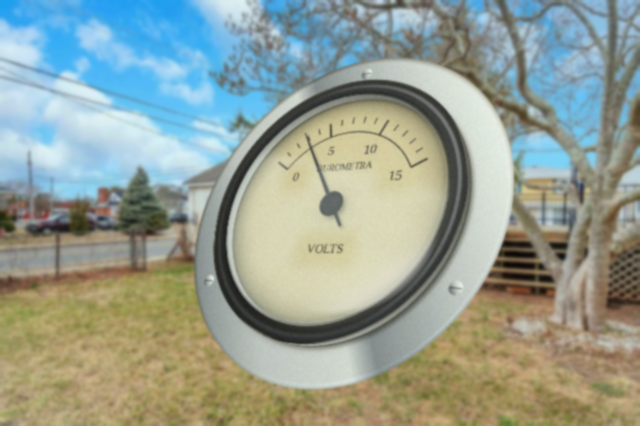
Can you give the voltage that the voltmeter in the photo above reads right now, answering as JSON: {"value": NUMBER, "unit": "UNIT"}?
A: {"value": 3, "unit": "V"}
